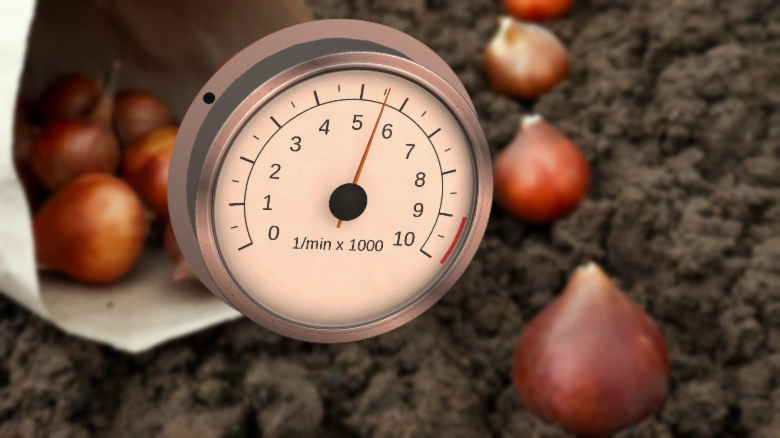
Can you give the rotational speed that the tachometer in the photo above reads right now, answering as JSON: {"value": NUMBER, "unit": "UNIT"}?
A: {"value": 5500, "unit": "rpm"}
